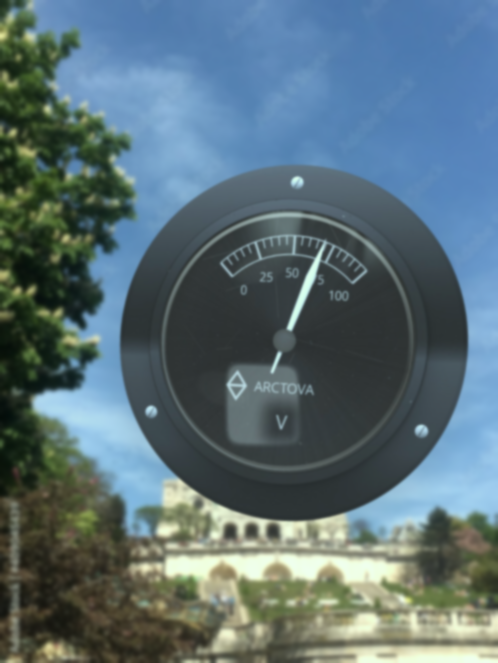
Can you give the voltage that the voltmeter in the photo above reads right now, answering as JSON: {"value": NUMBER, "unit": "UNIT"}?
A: {"value": 70, "unit": "V"}
